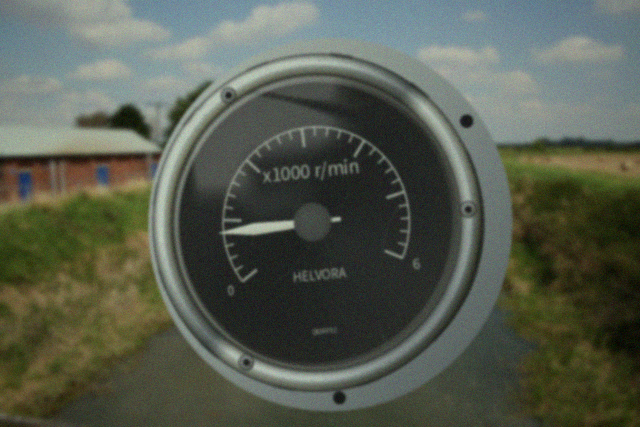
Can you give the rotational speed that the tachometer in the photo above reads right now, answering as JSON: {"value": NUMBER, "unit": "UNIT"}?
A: {"value": 800, "unit": "rpm"}
